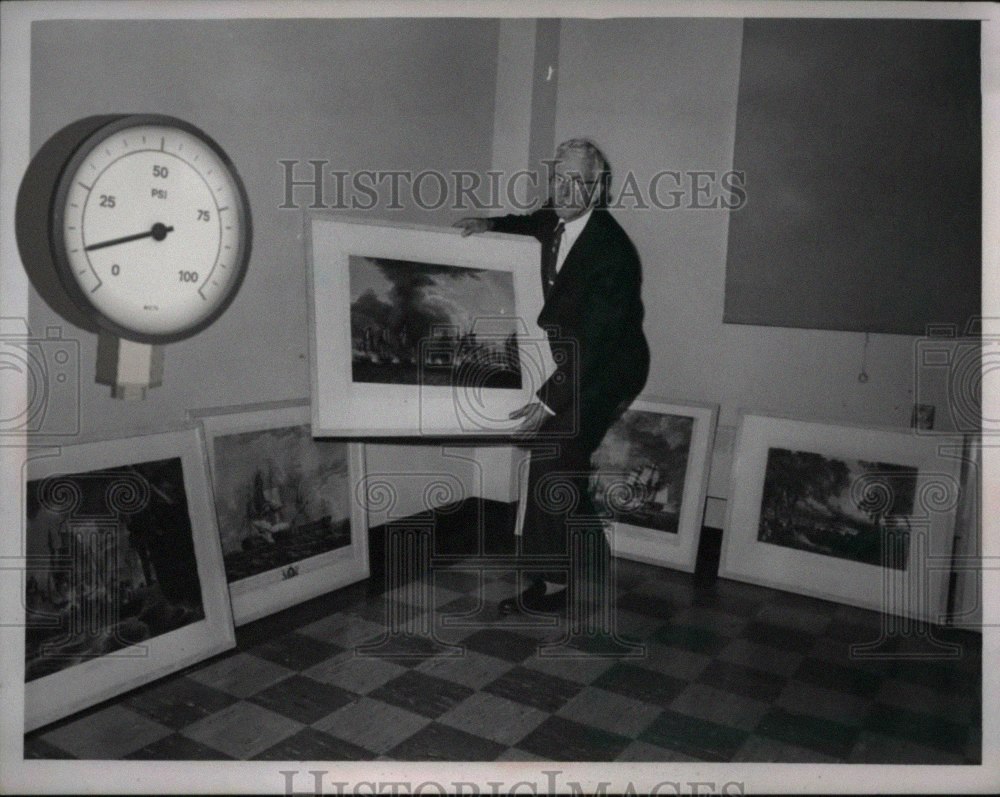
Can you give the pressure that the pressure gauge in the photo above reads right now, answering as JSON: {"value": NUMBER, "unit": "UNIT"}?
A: {"value": 10, "unit": "psi"}
